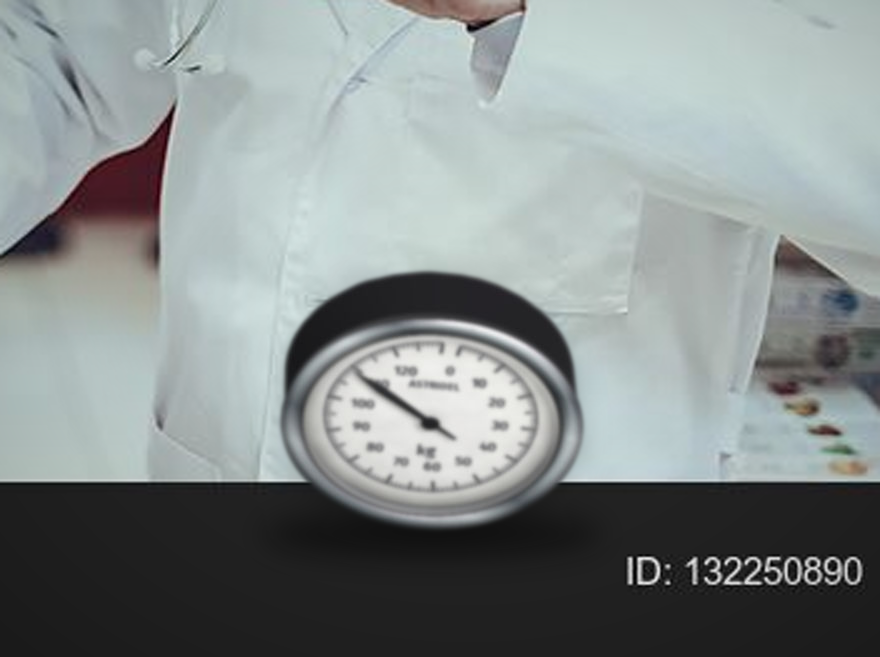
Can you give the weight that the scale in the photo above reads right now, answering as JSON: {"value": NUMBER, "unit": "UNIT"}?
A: {"value": 110, "unit": "kg"}
